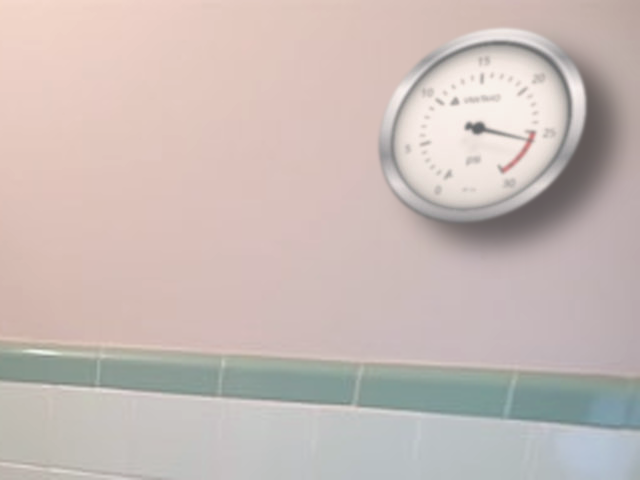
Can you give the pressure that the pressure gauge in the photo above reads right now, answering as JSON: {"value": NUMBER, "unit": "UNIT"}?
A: {"value": 26, "unit": "psi"}
